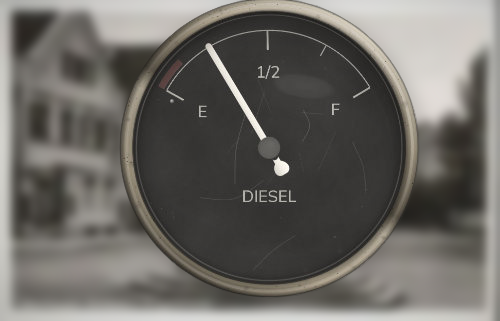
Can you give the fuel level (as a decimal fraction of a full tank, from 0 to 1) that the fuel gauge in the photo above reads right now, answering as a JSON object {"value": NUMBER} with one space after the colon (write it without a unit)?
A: {"value": 0.25}
